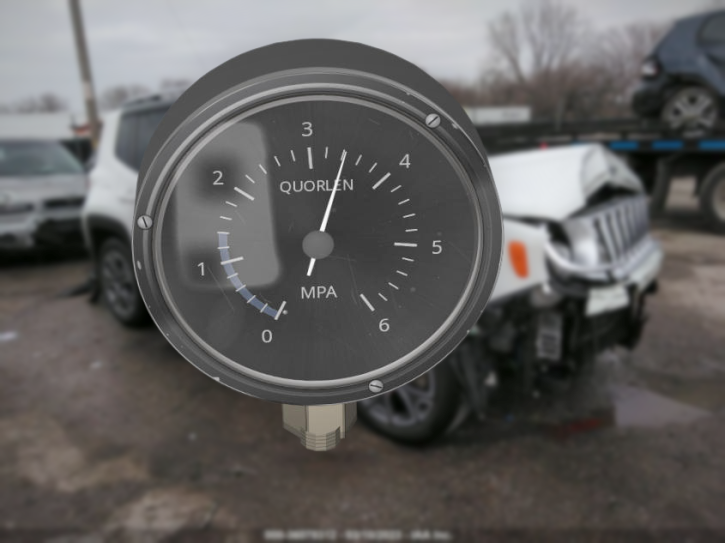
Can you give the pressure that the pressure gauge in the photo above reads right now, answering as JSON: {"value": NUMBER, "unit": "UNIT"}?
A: {"value": 3.4, "unit": "MPa"}
